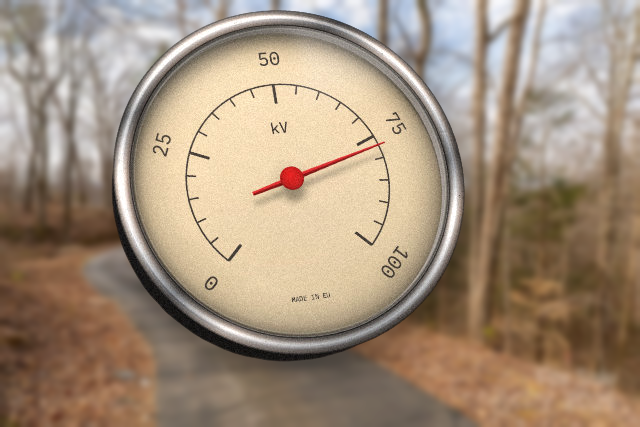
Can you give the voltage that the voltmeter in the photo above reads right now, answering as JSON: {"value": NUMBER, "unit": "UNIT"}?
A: {"value": 77.5, "unit": "kV"}
